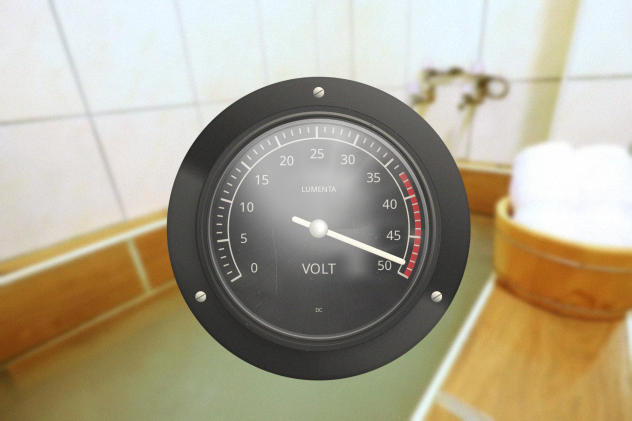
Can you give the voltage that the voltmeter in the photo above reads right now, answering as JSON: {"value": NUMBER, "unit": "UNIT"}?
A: {"value": 48.5, "unit": "V"}
